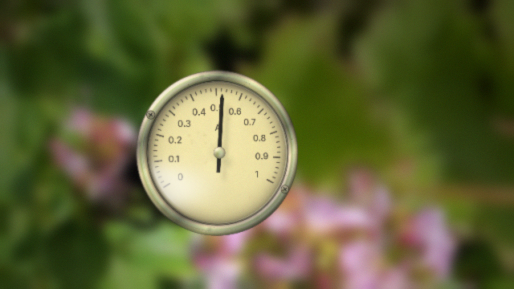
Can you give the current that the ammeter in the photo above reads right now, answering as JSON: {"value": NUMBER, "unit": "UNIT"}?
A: {"value": 0.52, "unit": "A"}
